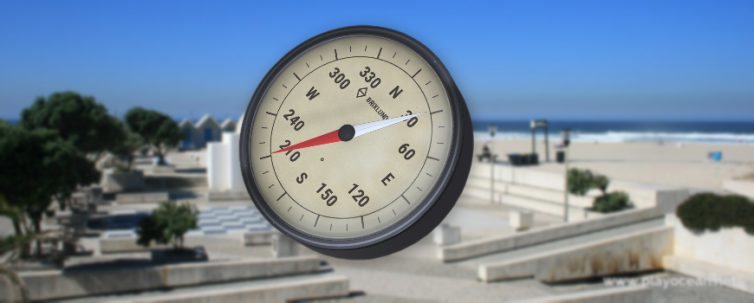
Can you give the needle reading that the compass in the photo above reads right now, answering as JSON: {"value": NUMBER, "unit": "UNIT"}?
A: {"value": 210, "unit": "°"}
